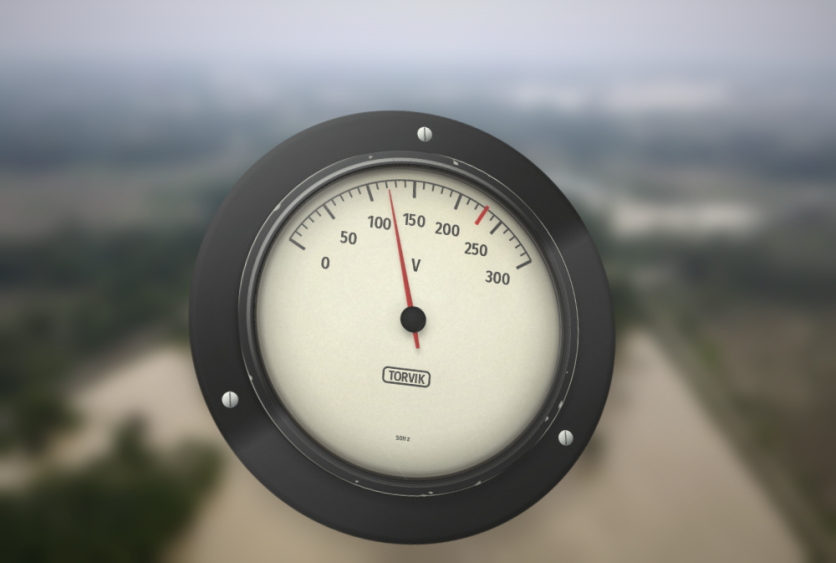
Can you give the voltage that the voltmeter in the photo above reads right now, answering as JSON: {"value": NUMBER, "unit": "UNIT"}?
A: {"value": 120, "unit": "V"}
